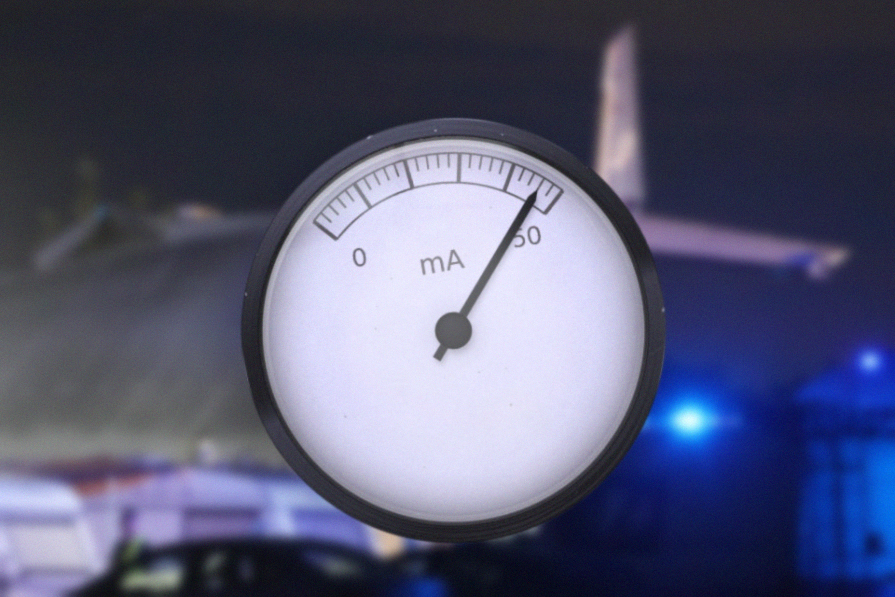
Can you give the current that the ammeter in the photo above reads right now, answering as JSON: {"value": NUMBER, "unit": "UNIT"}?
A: {"value": 46, "unit": "mA"}
